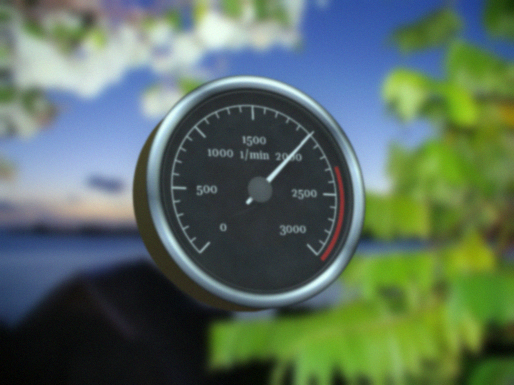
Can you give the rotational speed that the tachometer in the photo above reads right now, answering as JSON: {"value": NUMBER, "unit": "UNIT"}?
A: {"value": 2000, "unit": "rpm"}
